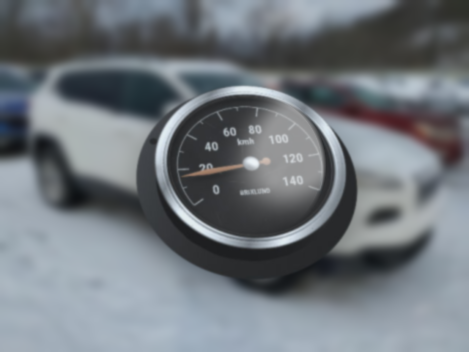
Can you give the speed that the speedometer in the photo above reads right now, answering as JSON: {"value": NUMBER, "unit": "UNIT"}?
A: {"value": 15, "unit": "km/h"}
